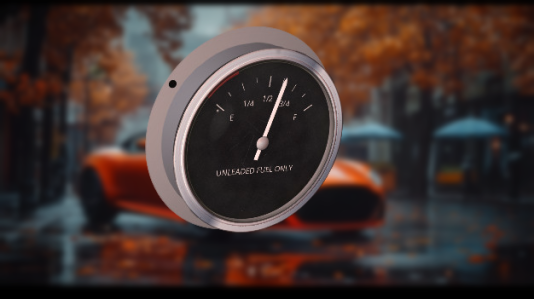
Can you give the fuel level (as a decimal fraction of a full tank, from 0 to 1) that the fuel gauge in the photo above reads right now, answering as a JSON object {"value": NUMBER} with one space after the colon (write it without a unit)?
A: {"value": 0.625}
